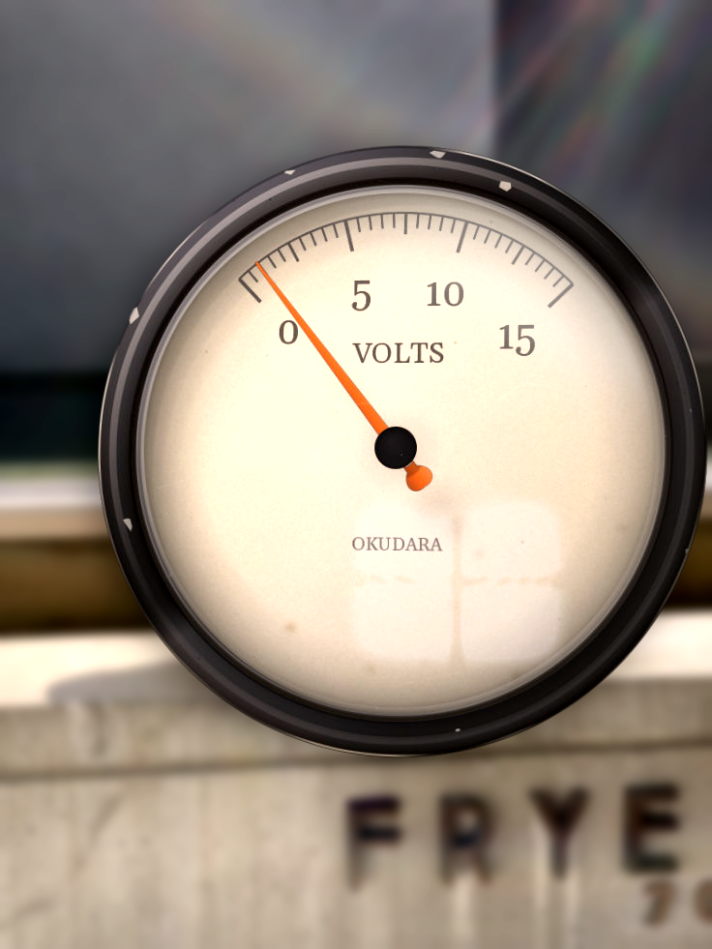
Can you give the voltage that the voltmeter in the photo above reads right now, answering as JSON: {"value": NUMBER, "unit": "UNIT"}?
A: {"value": 1, "unit": "V"}
